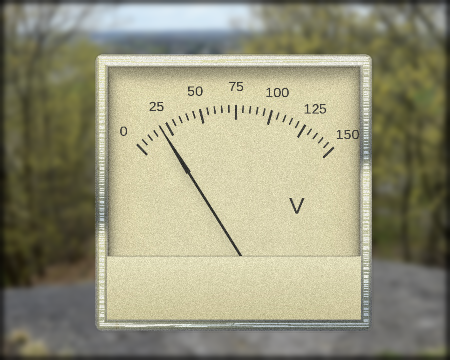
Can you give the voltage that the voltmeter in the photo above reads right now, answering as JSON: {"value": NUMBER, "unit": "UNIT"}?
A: {"value": 20, "unit": "V"}
